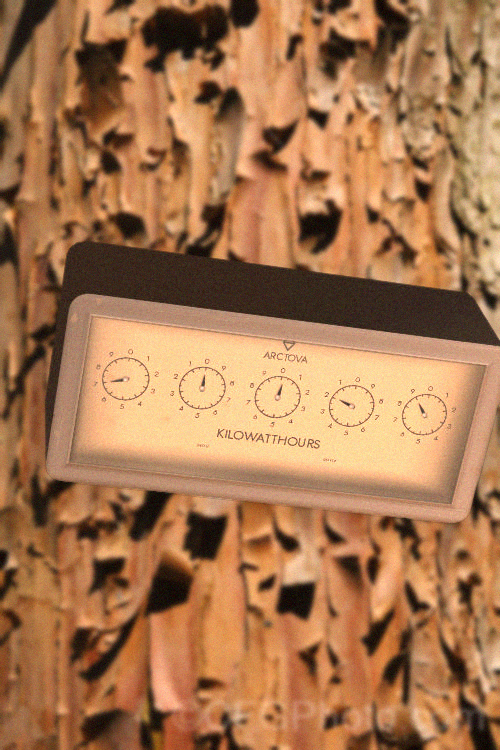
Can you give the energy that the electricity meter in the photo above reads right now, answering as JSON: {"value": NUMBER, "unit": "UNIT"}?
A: {"value": 70019, "unit": "kWh"}
